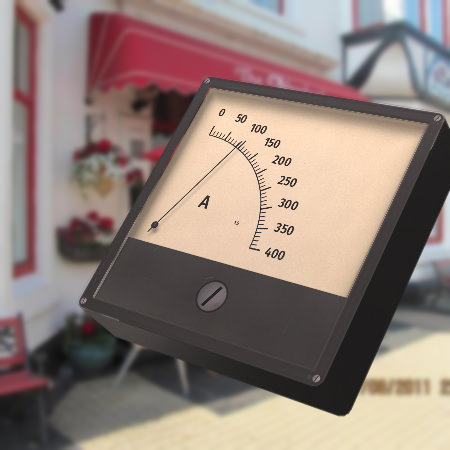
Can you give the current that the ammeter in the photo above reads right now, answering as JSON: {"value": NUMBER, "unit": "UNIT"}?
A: {"value": 100, "unit": "A"}
